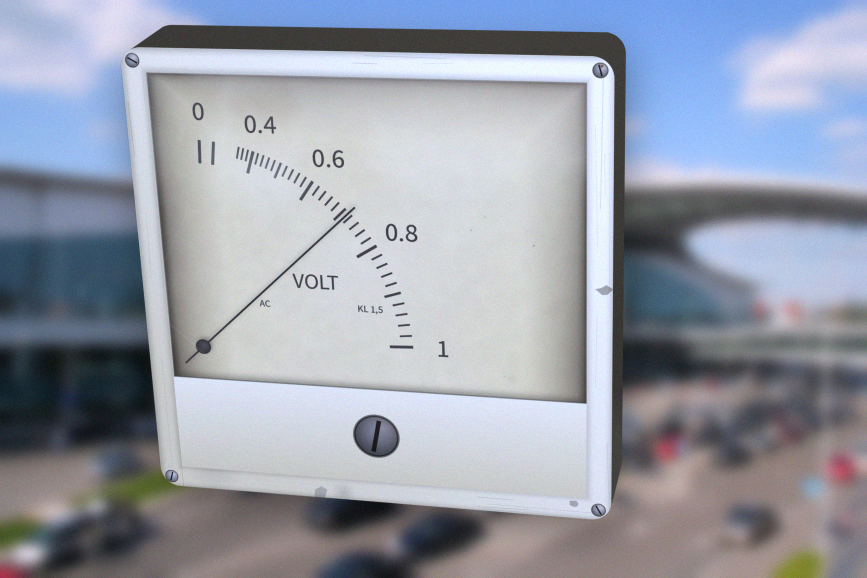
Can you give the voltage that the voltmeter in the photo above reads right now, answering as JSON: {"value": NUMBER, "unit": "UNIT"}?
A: {"value": 0.71, "unit": "V"}
